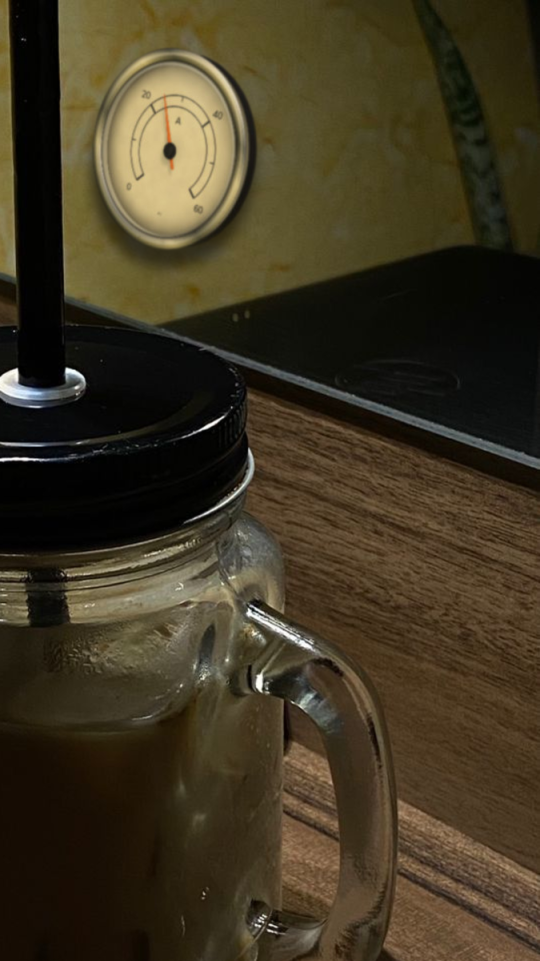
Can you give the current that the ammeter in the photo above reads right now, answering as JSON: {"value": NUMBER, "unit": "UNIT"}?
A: {"value": 25, "unit": "A"}
